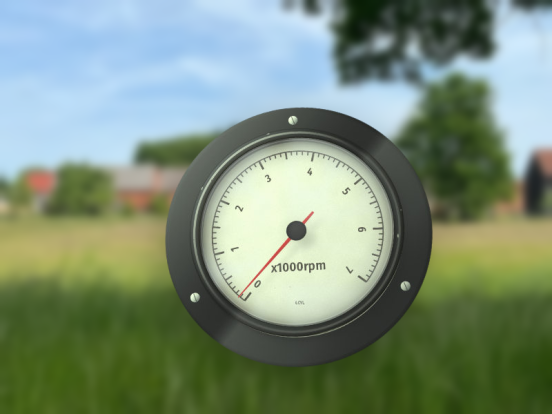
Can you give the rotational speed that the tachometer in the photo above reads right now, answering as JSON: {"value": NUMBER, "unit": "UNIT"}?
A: {"value": 100, "unit": "rpm"}
